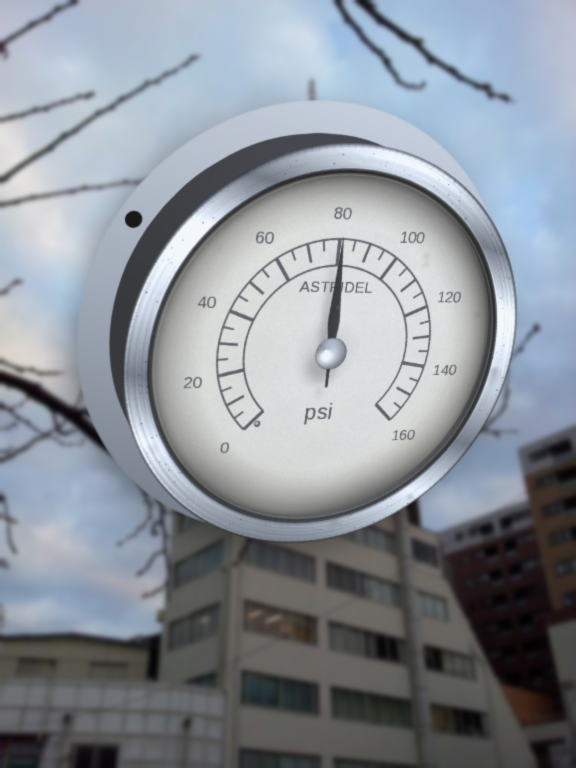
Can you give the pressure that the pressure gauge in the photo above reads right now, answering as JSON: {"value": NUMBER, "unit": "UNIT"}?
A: {"value": 80, "unit": "psi"}
